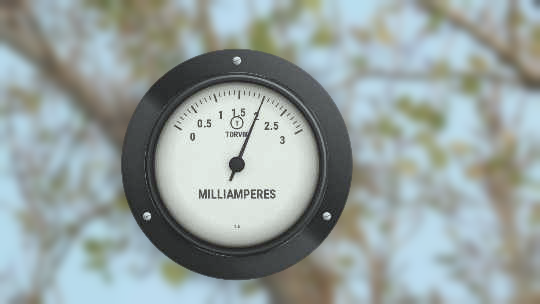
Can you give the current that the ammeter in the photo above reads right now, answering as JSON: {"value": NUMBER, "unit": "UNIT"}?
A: {"value": 2, "unit": "mA"}
